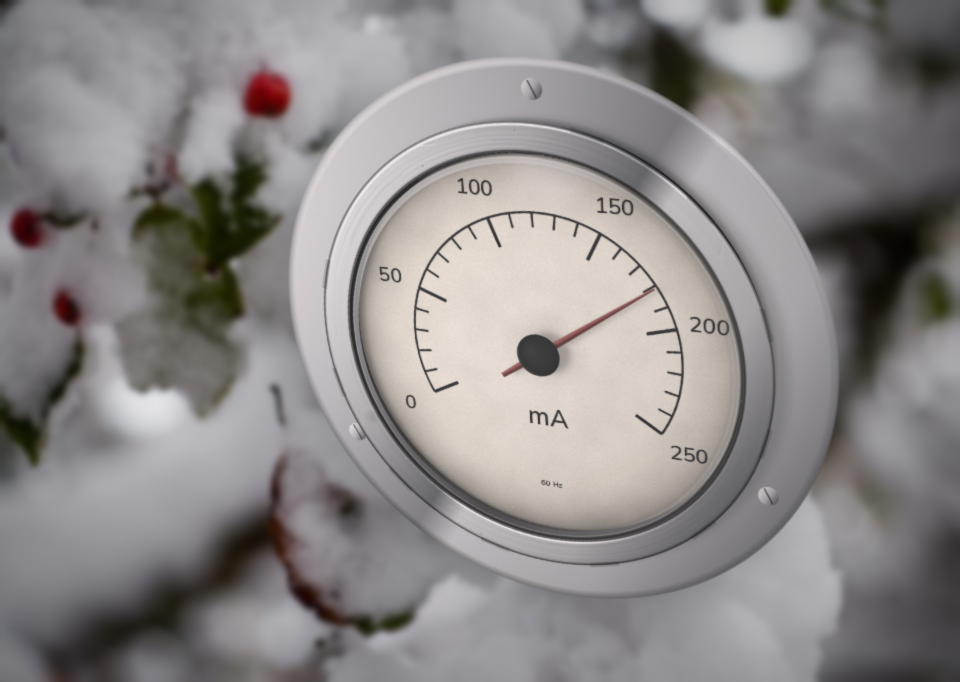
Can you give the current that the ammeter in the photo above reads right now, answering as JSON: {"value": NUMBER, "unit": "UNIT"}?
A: {"value": 180, "unit": "mA"}
